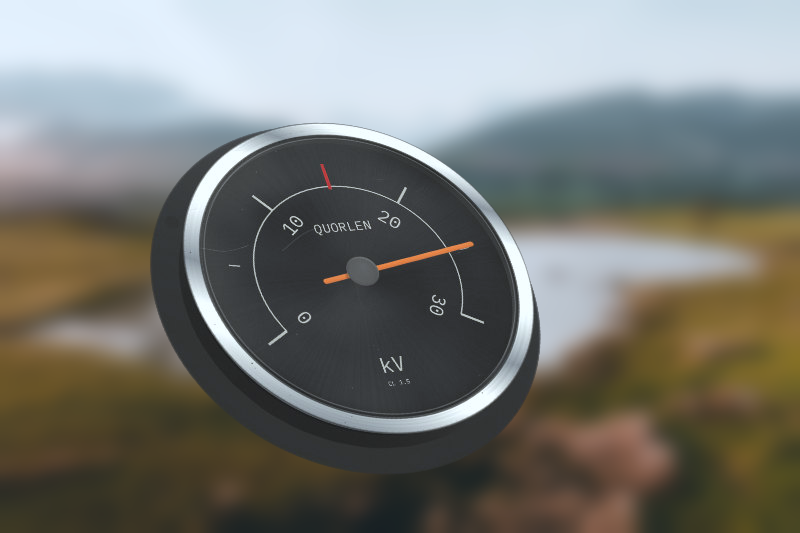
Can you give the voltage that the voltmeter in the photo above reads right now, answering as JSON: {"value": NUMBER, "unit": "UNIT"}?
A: {"value": 25, "unit": "kV"}
